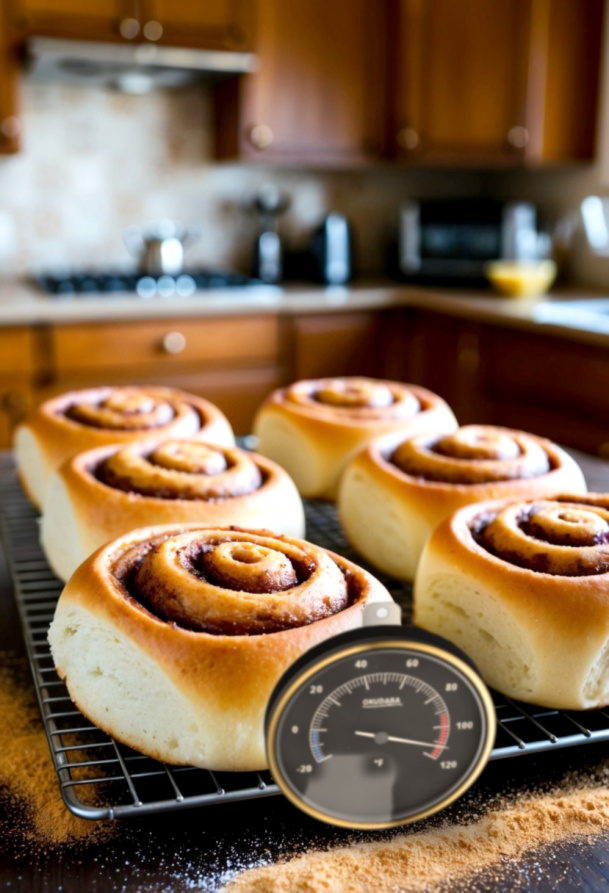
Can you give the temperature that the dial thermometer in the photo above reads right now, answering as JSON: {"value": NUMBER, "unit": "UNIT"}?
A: {"value": 110, "unit": "°F"}
